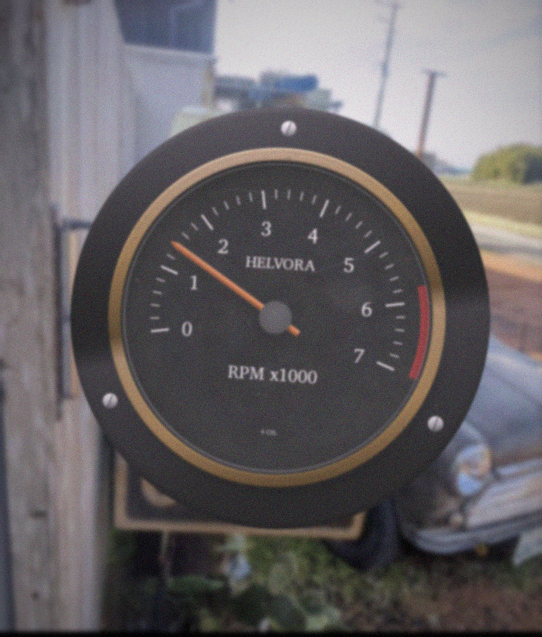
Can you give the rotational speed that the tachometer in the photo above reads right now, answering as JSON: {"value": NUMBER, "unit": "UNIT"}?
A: {"value": 1400, "unit": "rpm"}
